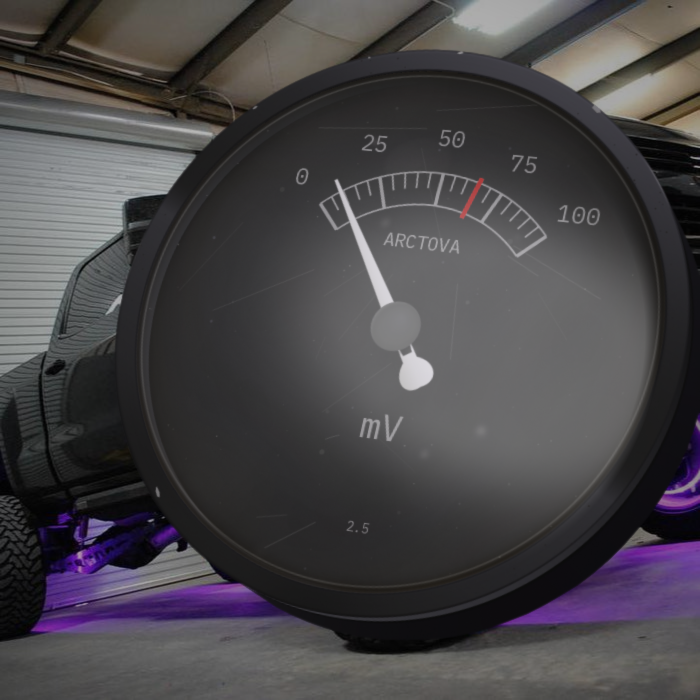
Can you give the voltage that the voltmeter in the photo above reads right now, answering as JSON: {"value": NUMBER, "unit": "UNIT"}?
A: {"value": 10, "unit": "mV"}
